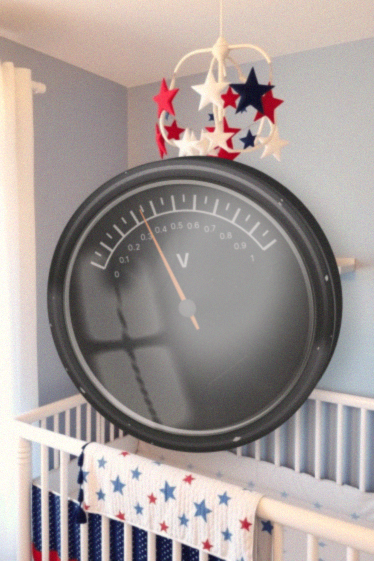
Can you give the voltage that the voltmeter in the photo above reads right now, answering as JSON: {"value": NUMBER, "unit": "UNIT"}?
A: {"value": 0.35, "unit": "V"}
